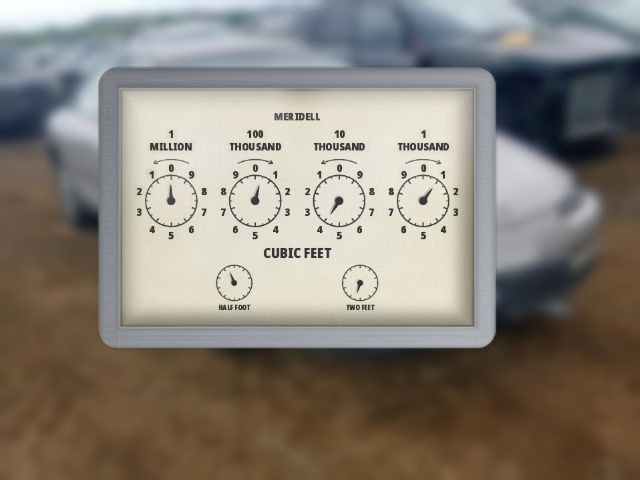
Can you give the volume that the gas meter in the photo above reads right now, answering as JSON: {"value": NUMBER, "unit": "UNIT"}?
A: {"value": 4100, "unit": "ft³"}
